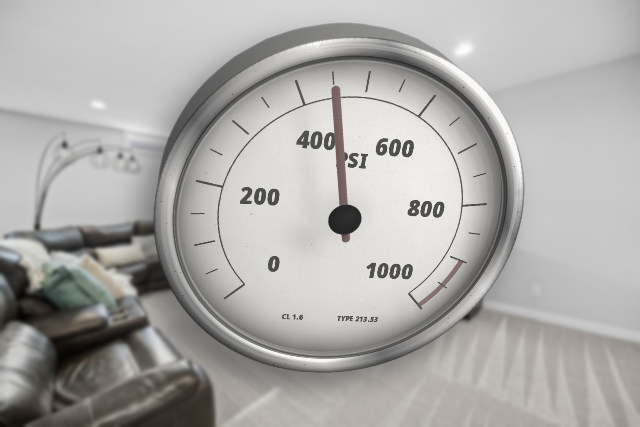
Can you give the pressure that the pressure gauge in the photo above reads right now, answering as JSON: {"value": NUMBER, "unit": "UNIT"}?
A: {"value": 450, "unit": "psi"}
